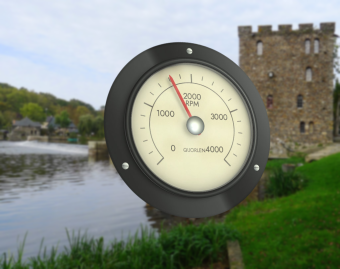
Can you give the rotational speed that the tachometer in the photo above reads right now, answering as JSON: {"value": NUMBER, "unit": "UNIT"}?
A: {"value": 1600, "unit": "rpm"}
